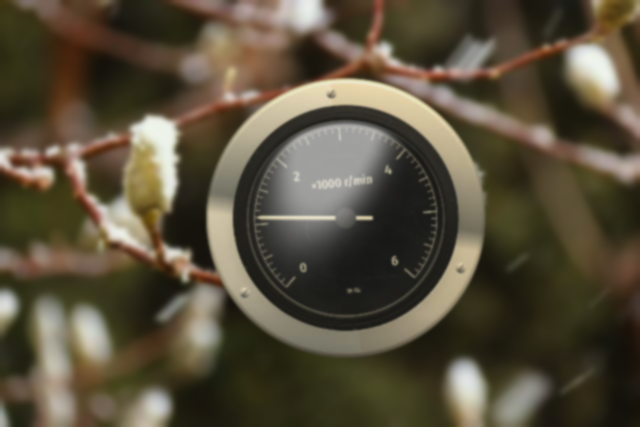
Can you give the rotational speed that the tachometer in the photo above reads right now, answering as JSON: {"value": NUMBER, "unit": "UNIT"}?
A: {"value": 1100, "unit": "rpm"}
